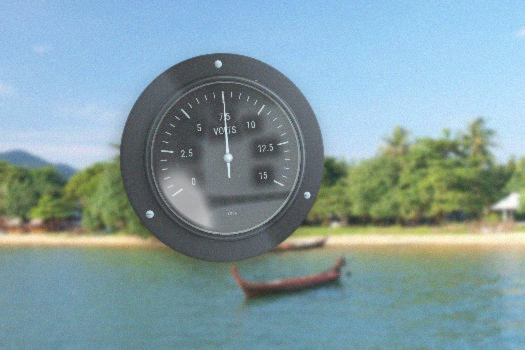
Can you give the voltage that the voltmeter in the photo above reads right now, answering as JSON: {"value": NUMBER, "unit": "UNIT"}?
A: {"value": 7.5, "unit": "V"}
